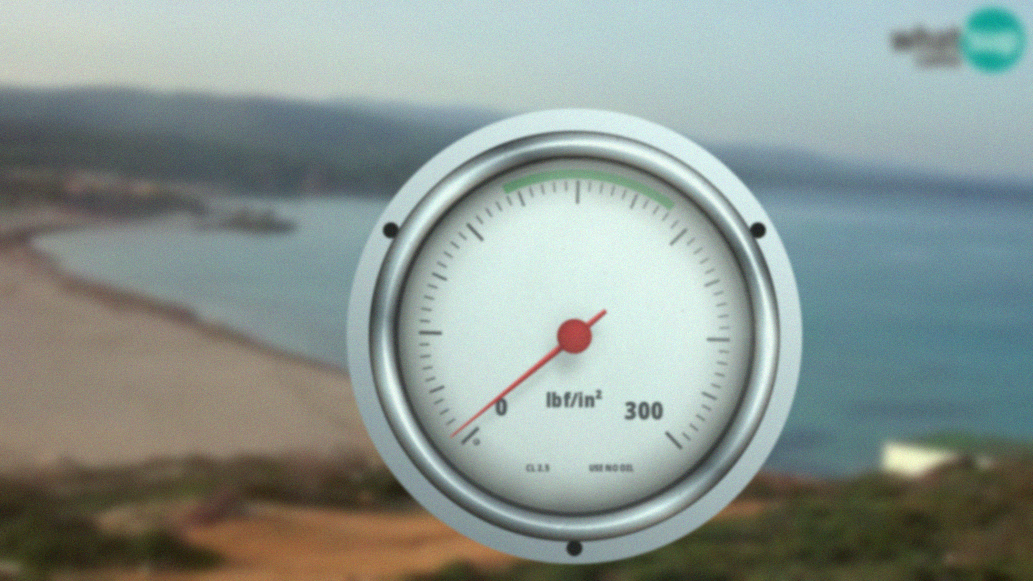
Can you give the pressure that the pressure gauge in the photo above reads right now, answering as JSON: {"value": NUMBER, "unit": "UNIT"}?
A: {"value": 5, "unit": "psi"}
